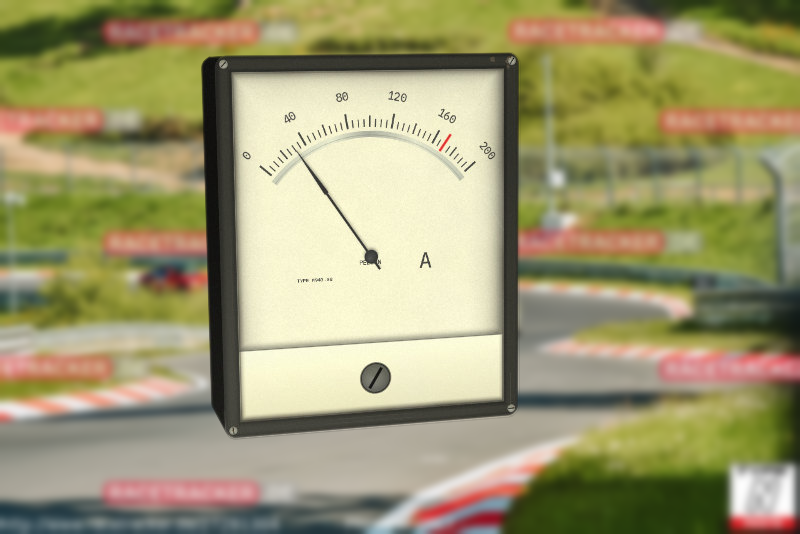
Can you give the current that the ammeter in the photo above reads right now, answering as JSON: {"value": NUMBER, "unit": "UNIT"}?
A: {"value": 30, "unit": "A"}
